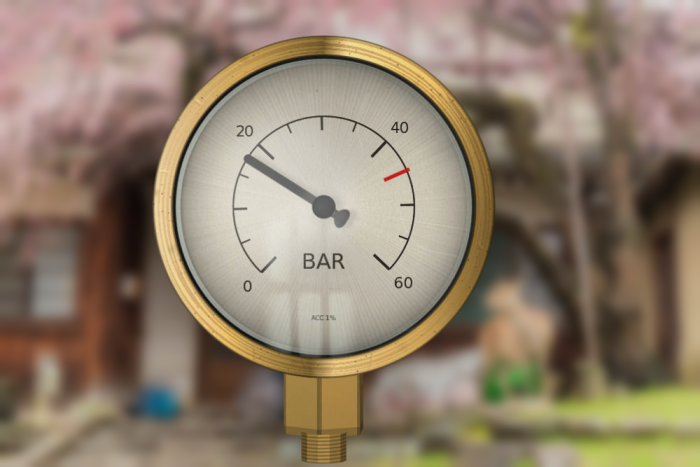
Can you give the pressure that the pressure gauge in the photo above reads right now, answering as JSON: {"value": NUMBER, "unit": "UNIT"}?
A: {"value": 17.5, "unit": "bar"}
